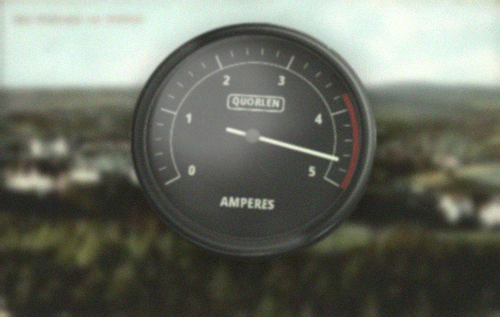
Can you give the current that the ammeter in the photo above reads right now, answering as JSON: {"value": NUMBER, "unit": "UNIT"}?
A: {"value": 4.7, "unit": "A"}
